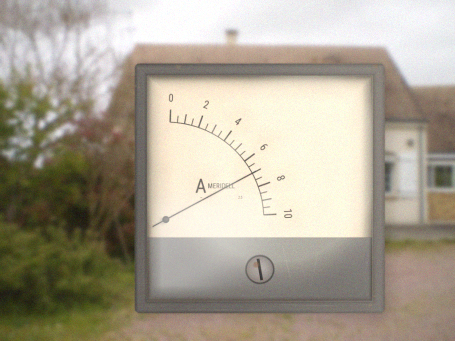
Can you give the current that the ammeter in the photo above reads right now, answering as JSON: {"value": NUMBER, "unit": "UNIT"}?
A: {"value": 7, "unit": "A"}
